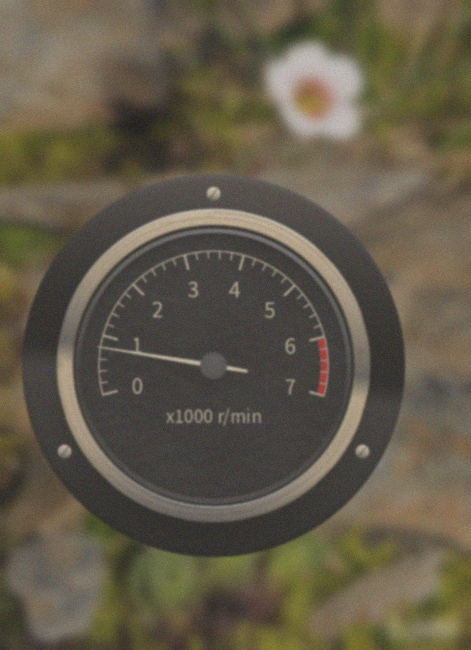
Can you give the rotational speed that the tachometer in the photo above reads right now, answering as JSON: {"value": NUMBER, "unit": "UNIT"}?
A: {"value": 800, "unit": "rpm"}
